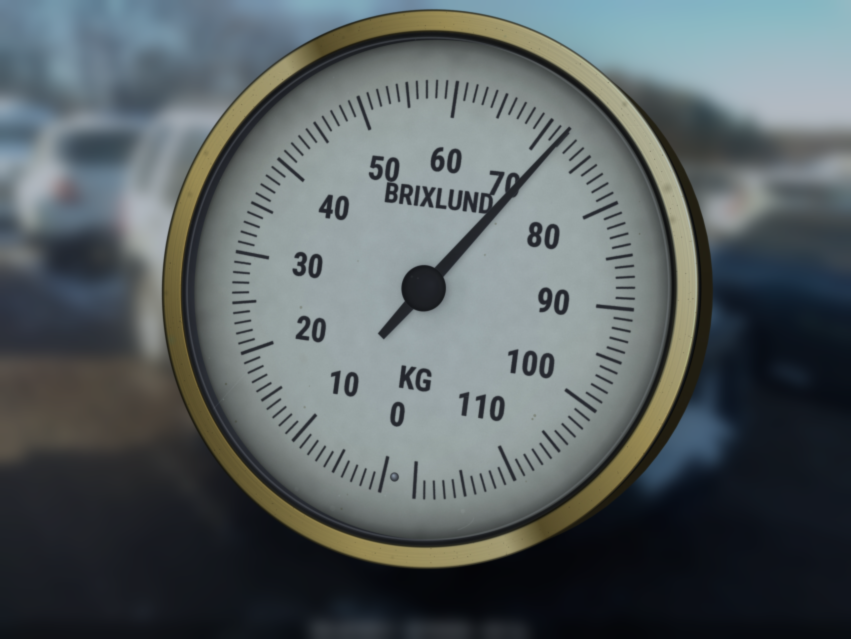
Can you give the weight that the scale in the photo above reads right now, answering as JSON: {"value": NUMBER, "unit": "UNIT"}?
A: {"value": 72, "unit": "kg"}
